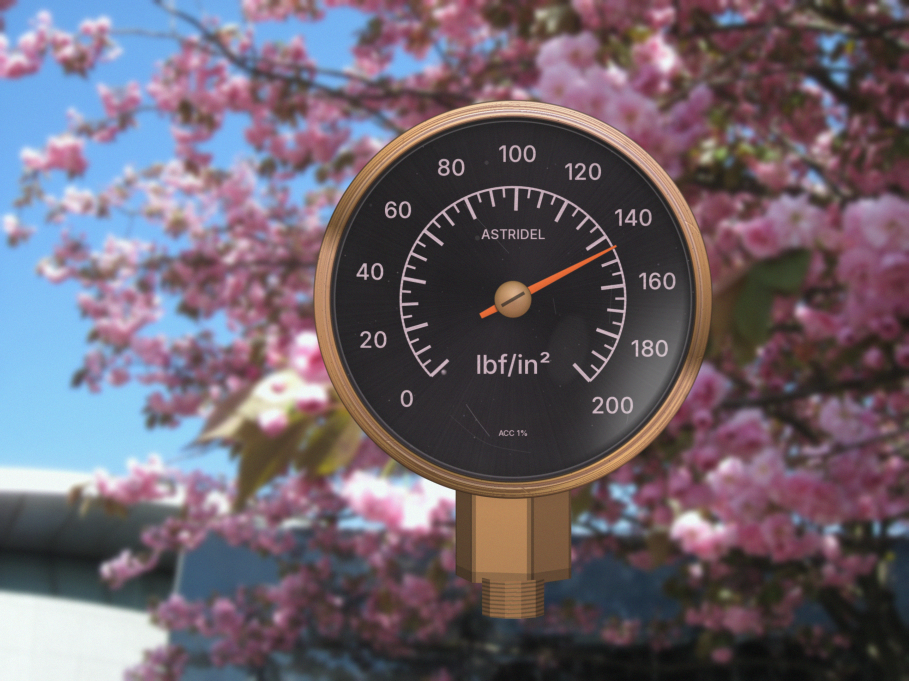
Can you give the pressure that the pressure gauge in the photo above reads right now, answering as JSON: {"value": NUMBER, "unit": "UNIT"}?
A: {"value": 145, "unit": "psi"}
